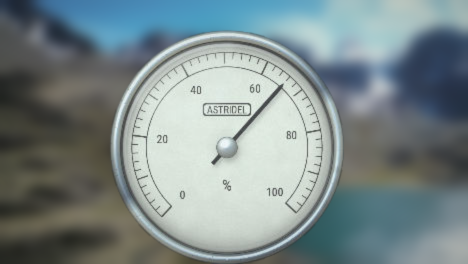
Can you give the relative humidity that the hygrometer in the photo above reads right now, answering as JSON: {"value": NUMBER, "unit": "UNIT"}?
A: {"value": 66, "unit": "%"}
